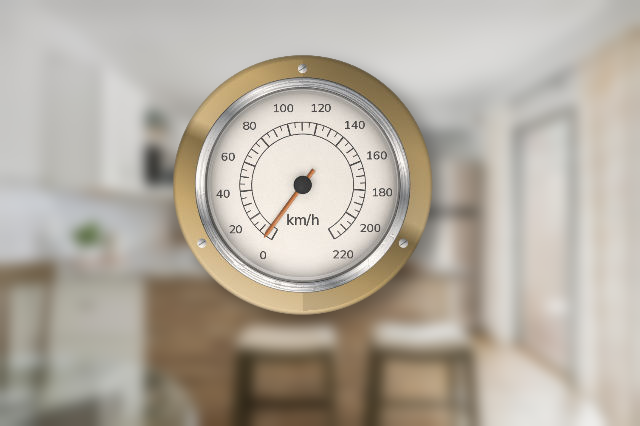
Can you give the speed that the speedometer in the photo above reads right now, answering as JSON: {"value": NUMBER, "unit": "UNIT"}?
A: {"value": 5, "unit": "km/h"}
